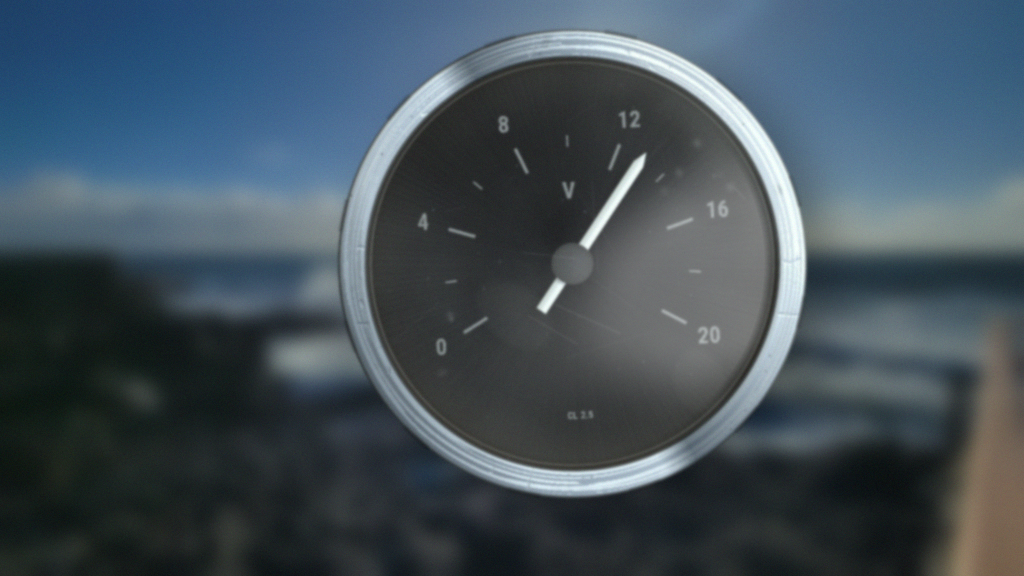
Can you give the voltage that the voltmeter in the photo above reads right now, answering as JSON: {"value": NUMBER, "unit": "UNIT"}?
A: {"value": 13, "unit": "V"}
